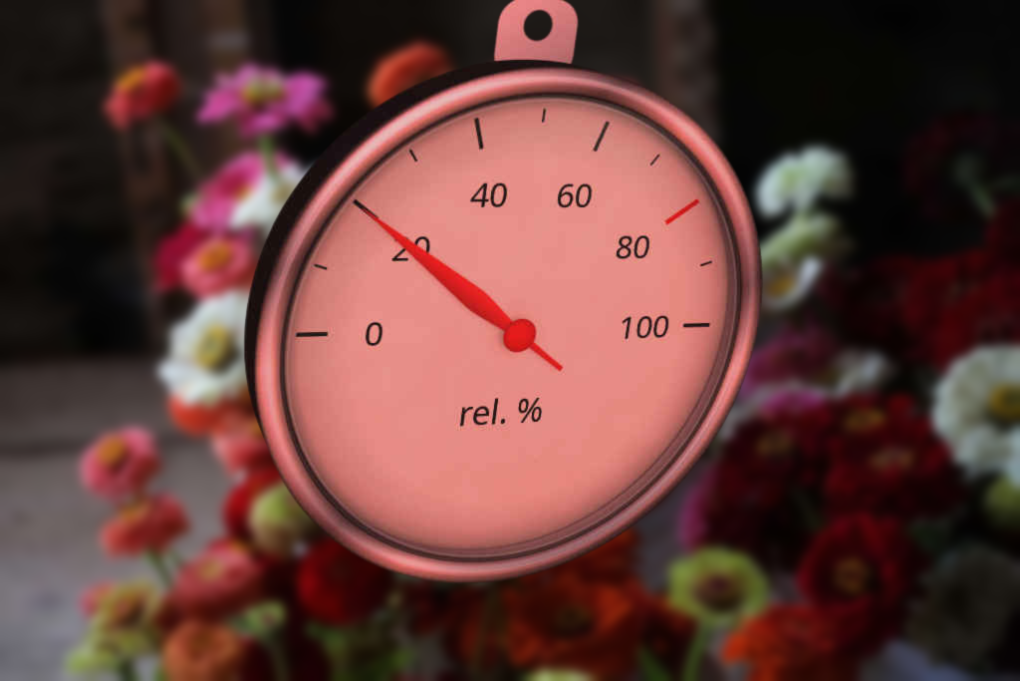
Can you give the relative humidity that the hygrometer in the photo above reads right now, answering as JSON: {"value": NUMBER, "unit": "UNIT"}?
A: {"value": 20, "unit": "%"}
